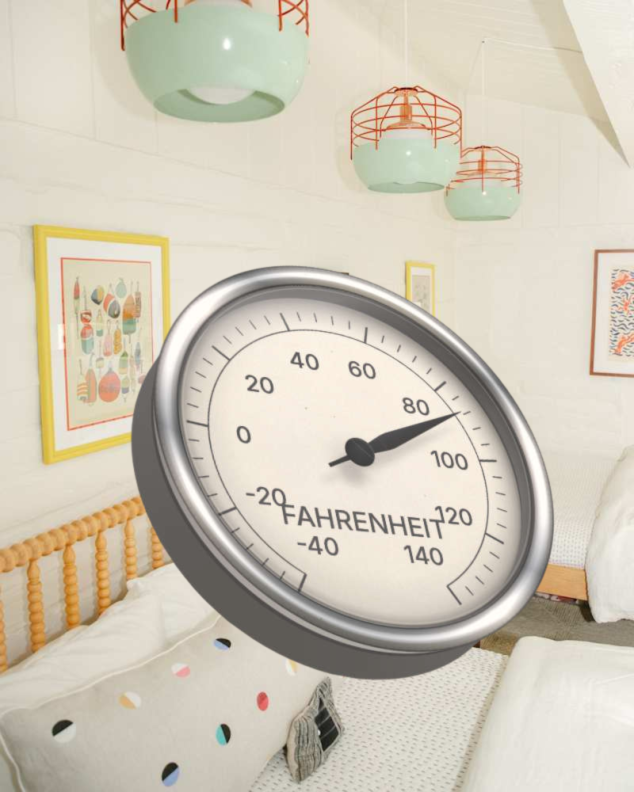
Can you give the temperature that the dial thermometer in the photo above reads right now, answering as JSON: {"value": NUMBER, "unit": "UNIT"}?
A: {"value": 88, "unit": "°F"}
